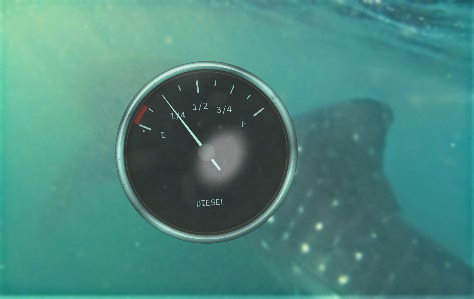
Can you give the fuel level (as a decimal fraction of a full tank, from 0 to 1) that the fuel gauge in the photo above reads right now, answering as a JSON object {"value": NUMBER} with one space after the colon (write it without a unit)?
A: {"value": 0.25}
